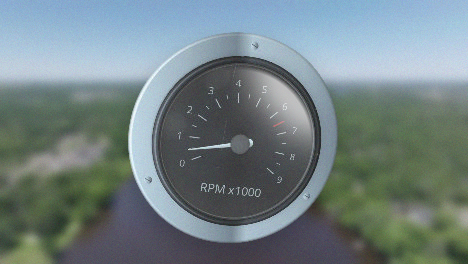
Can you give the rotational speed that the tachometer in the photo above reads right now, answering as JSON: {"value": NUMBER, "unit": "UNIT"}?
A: {"value": 500, "unit": "rpm"}
